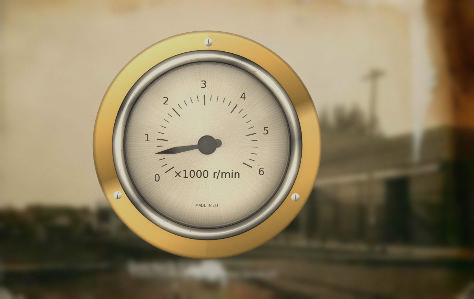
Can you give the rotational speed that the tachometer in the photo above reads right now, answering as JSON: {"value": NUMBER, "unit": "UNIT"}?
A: {"value": 600, "unit": "rpm"}
